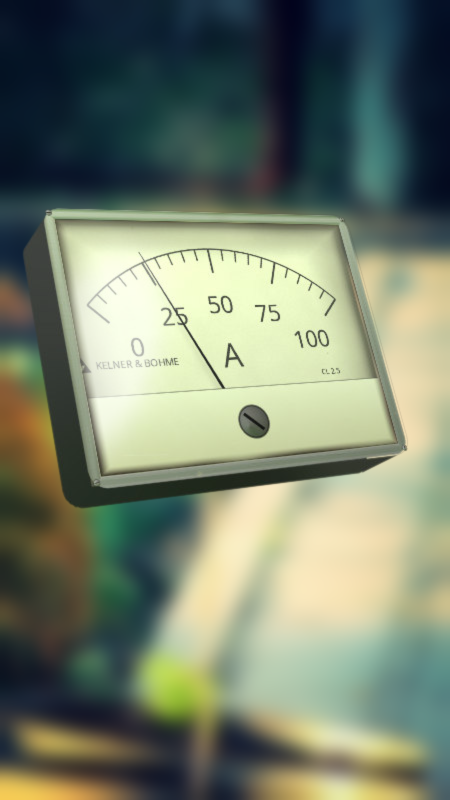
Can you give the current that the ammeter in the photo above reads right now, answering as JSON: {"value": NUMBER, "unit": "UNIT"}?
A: {"value": 25, "unit": "A"}
